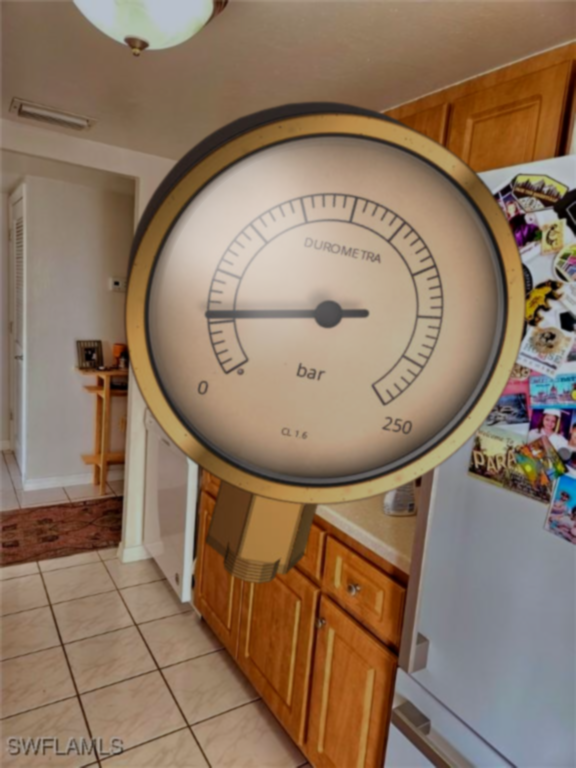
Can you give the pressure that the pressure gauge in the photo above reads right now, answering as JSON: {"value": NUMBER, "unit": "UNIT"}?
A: {"value": 30, "unit": "bar"}
